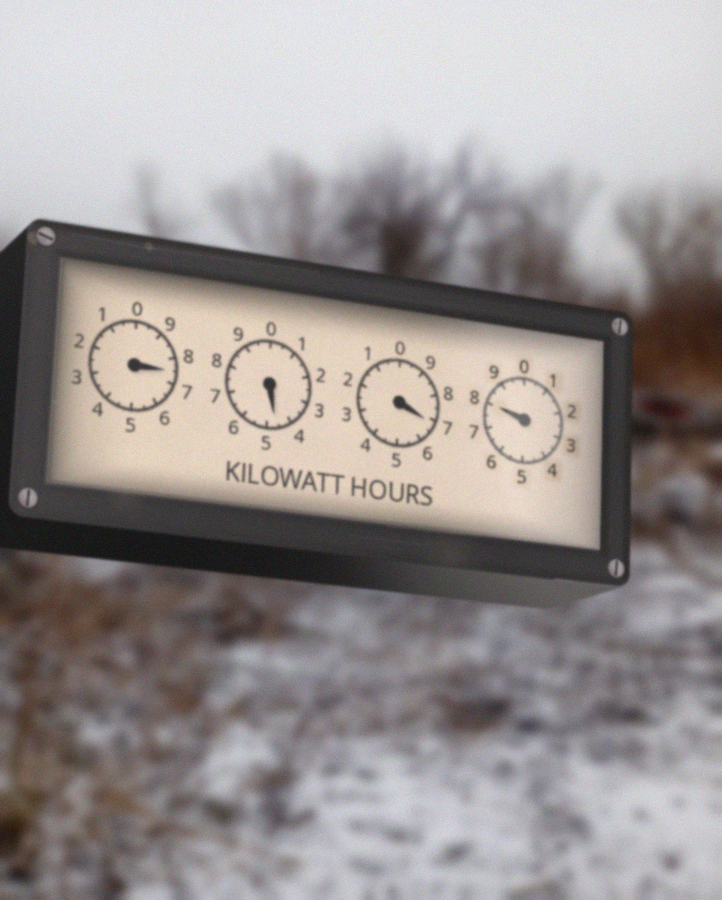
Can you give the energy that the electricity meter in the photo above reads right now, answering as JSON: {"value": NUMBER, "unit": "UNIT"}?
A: {"value": 7468, "unit": "kWh"}
